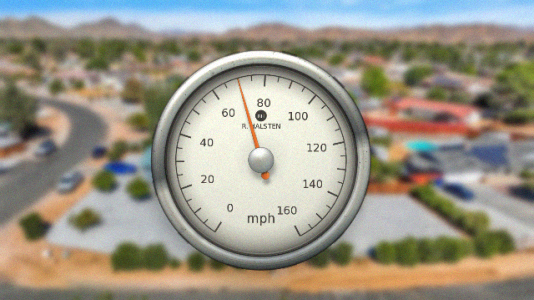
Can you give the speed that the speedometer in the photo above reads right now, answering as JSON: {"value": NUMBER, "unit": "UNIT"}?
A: {"value": 70, "unit": "mph"}
